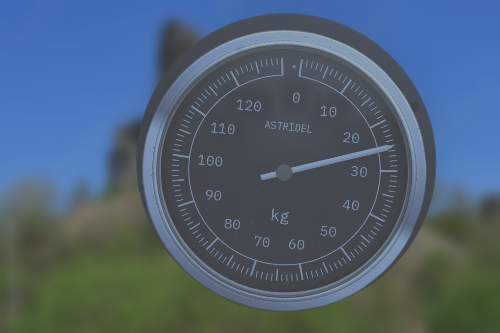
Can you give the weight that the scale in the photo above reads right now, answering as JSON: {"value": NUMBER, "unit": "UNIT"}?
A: {"value": 25, "unit": "kg"}
